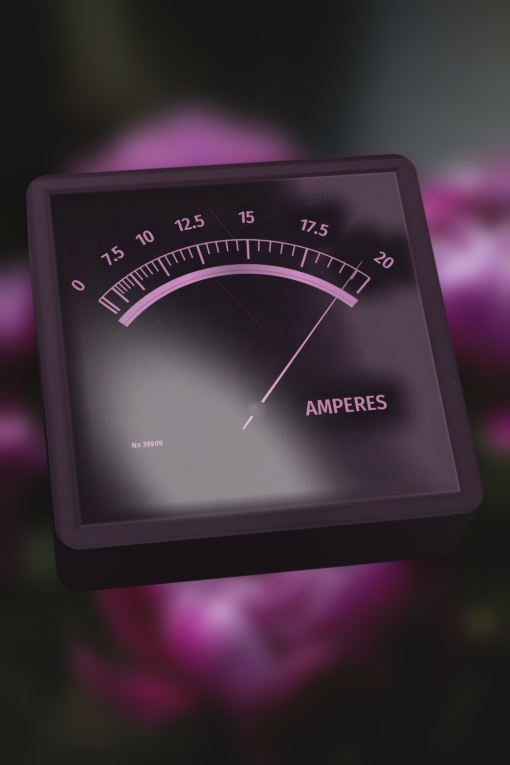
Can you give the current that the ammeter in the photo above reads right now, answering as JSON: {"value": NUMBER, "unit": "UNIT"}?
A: {"value": 19.5, "unit": "A"}
